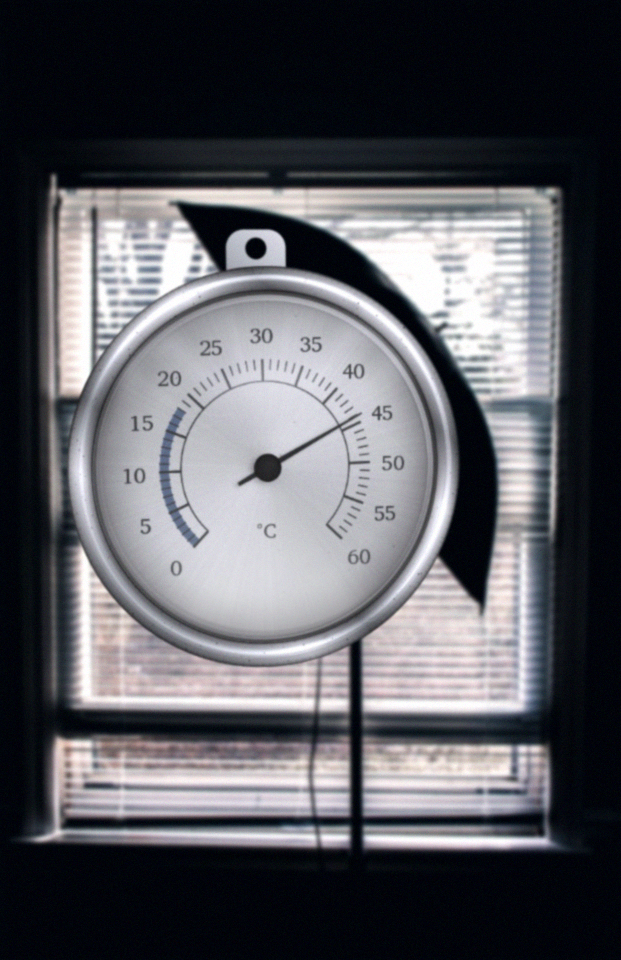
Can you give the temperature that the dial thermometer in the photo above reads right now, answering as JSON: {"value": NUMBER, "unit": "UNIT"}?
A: {"value": 44, "unit": "°C"}
